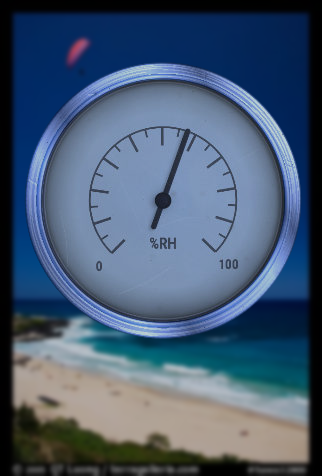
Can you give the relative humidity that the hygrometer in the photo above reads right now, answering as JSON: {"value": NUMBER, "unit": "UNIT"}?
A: {"value": 57.5, "unit": "%"}
